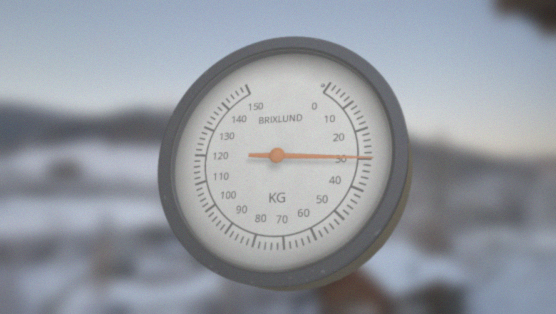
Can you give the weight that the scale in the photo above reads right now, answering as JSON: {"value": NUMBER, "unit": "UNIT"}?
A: {"value": 30, "unit": "kg"}
